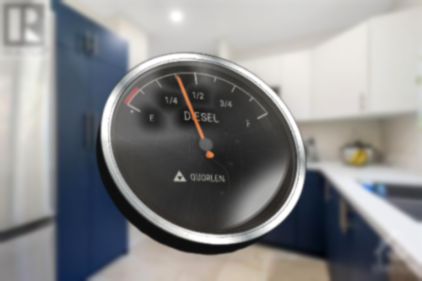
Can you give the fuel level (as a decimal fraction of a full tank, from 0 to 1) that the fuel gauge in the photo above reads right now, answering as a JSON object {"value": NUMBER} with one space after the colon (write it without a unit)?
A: {"value": 0.375}
